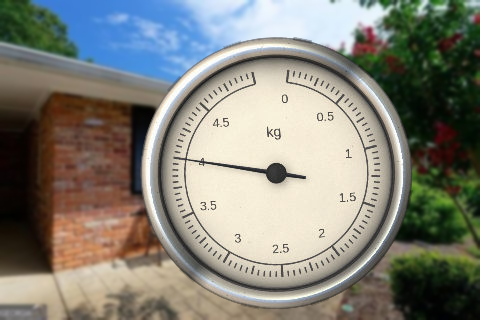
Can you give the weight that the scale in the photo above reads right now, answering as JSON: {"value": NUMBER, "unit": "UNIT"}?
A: {"value": 4, "unit": "kg"}
